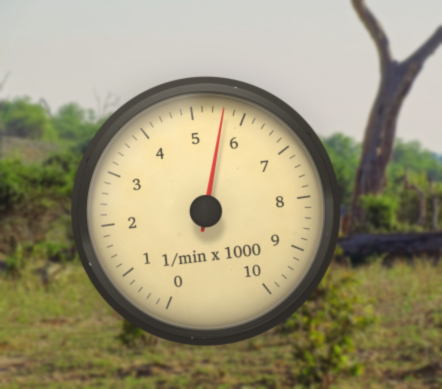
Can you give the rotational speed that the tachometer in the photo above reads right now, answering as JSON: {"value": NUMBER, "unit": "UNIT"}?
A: {"value": 5600, "unit": "rpm"}
